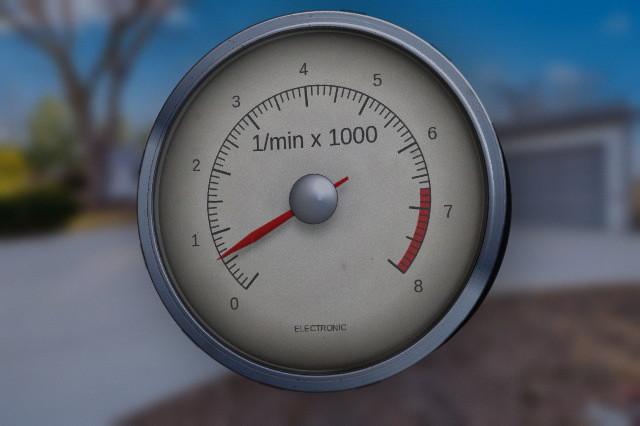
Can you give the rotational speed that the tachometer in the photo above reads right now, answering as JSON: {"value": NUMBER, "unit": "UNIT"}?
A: {"value": 600, "unit": "rpm"}
